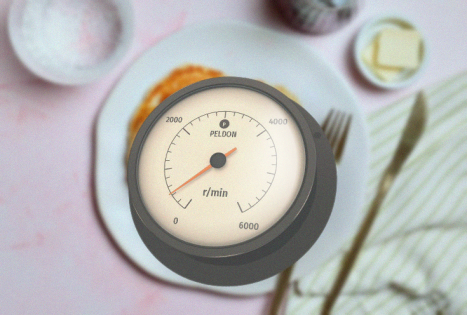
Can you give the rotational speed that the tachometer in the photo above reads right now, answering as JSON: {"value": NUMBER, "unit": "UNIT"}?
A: {"value": 400, "unit": "rpm"}
